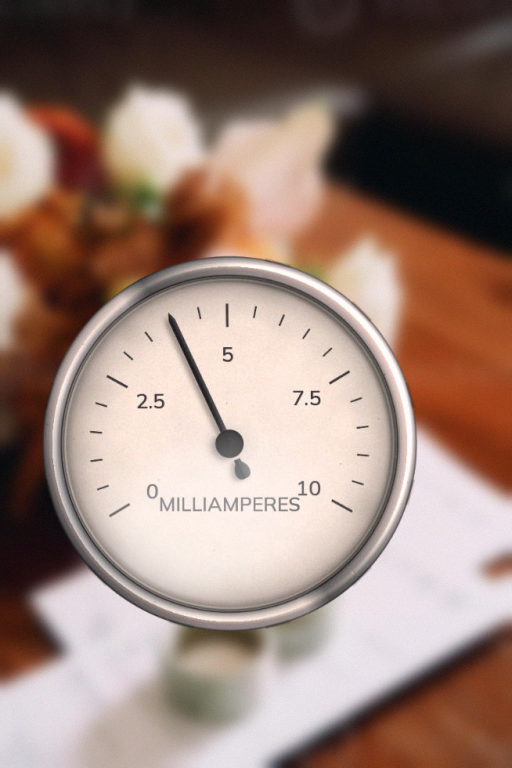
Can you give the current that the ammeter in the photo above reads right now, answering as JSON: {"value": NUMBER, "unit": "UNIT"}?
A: {"value": 4, "unit": "mA"}
